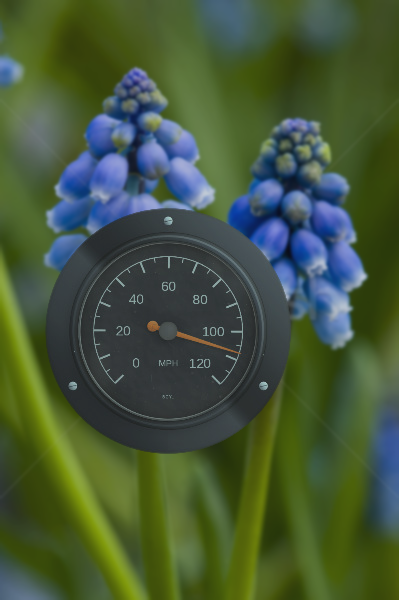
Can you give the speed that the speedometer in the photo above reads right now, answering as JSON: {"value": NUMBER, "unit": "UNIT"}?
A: {"value": 107.5, "unit": "mph"}
